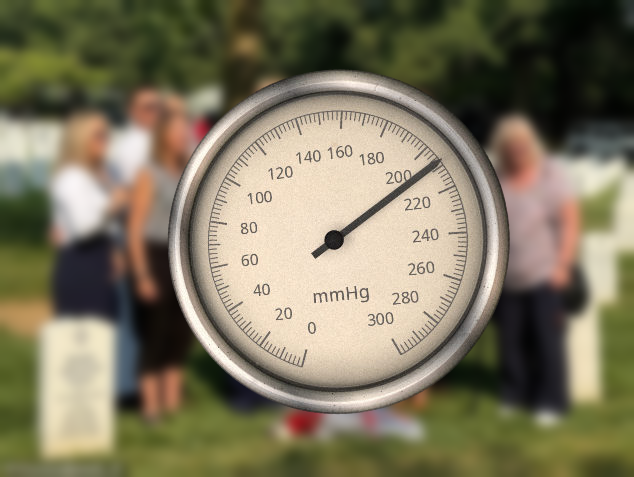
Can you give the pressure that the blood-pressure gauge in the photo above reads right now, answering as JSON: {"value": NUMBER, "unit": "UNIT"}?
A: {"value": 208, "unit": "mmHg"}
